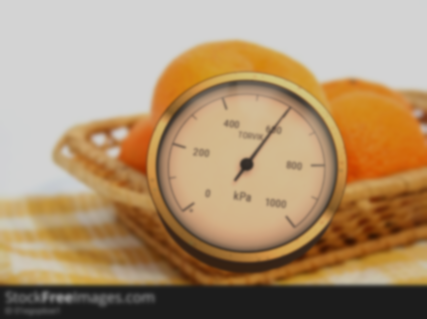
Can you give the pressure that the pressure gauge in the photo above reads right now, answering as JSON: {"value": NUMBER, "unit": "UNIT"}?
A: {"value": 600, "unit": "kPa"}
